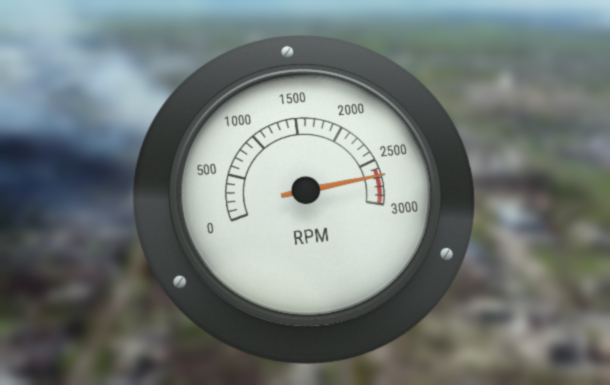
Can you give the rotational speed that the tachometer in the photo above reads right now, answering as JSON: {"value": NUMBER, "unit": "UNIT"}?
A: {"value": 2700, "unit": "rpm"}
